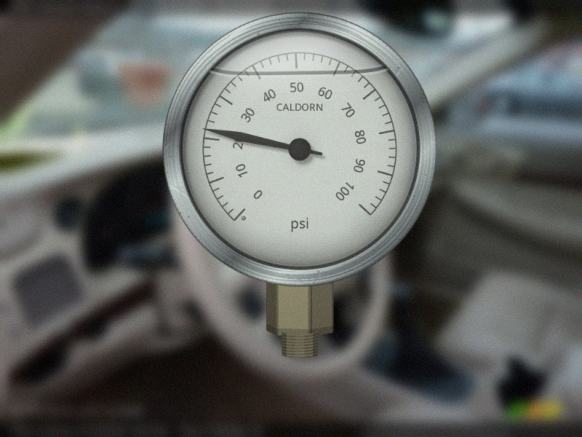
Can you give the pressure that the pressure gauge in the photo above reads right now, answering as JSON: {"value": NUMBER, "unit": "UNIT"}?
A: {"value": 22, "unit": "psi"}
